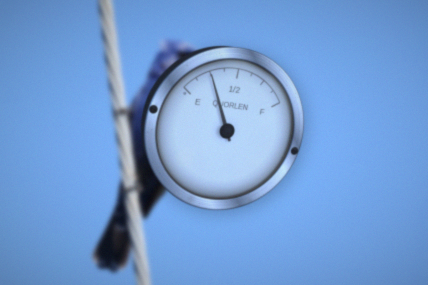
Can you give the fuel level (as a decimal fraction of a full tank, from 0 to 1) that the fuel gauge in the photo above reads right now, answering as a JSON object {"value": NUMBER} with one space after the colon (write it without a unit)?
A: {"value": 0.25}
